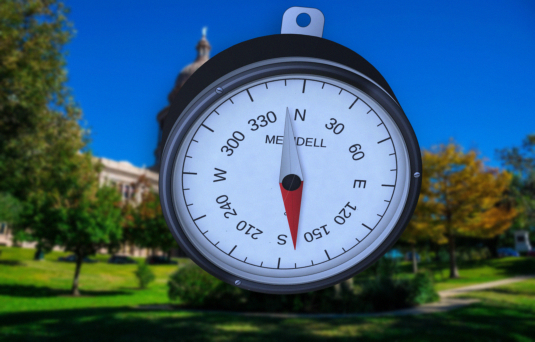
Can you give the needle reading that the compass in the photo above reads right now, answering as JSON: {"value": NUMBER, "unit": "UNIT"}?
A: {"value": 170, "unit": "°"}
